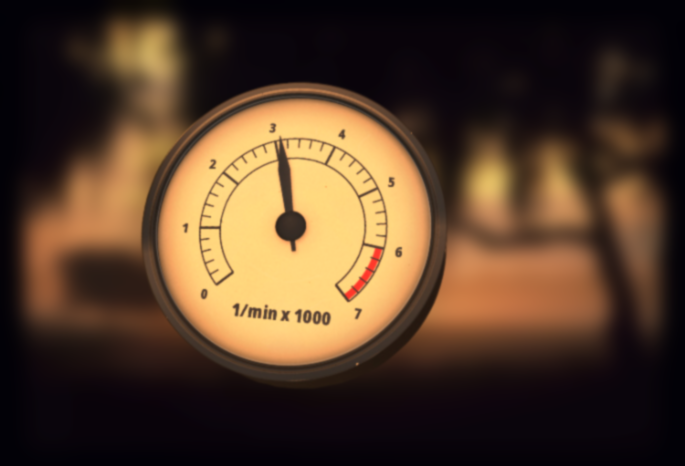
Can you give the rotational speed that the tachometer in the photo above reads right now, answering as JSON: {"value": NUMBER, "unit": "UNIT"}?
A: {"value": 3100, "unit": "rpm"}
